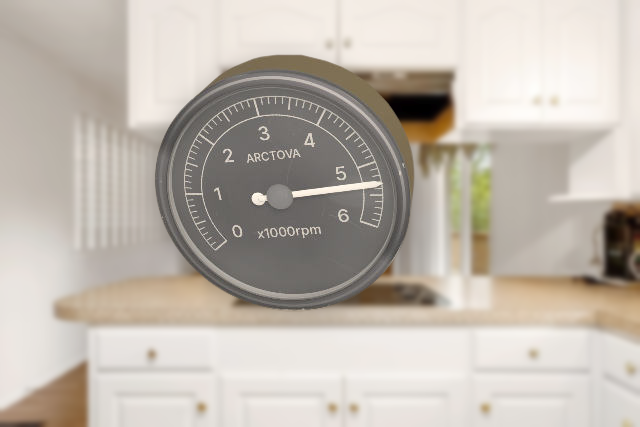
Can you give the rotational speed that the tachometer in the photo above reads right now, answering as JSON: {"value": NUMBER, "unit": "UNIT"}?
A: {"value": 5300, "unit": "rpm"}
